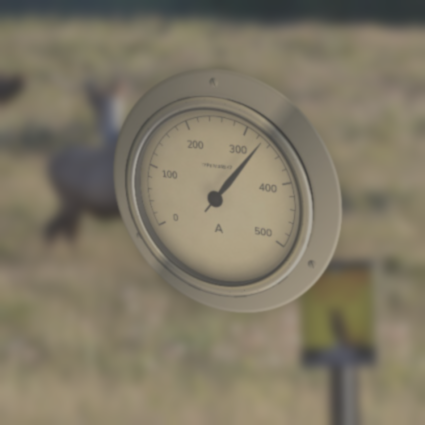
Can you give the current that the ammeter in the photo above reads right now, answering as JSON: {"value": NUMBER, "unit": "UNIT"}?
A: {"value": 330, "unit": "A"}
